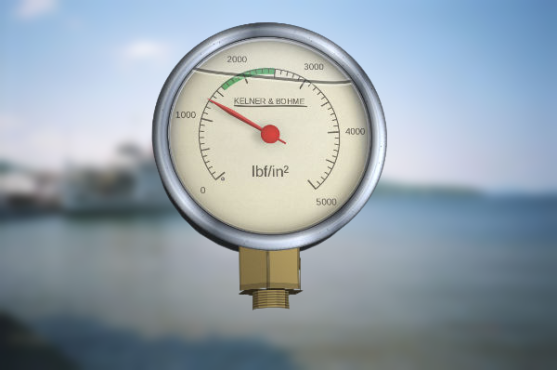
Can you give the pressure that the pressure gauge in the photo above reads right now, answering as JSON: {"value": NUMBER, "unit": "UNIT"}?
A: {"value": 1300, "unit": "psi"}
